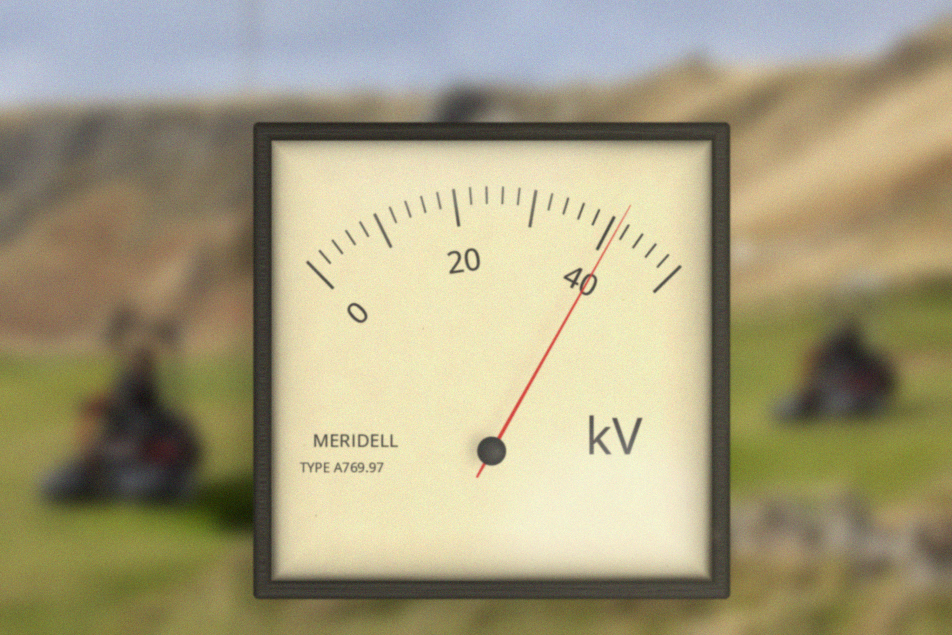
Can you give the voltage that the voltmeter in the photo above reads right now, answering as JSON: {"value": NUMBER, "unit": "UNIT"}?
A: {"value": 41, "unit": "kV"}
